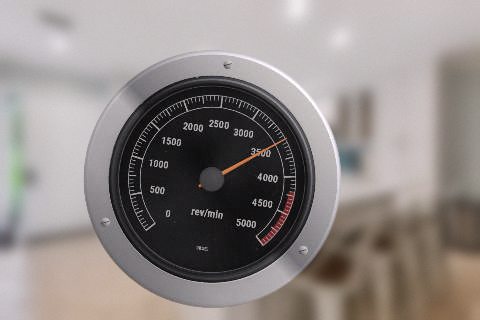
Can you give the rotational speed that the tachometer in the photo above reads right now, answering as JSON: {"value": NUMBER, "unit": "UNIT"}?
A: {"value": 3500, "unit": "rpm"}
